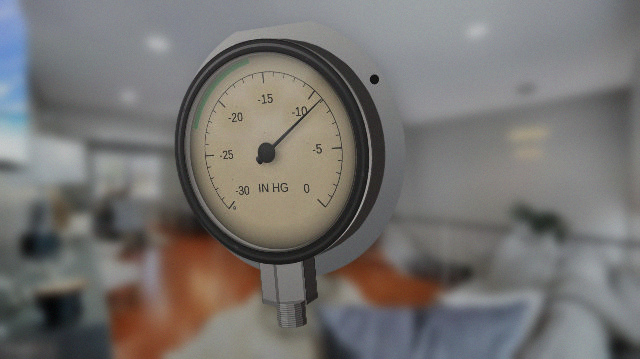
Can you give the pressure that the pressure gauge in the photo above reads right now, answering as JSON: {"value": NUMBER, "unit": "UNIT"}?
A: {"value": -9, "unit": "inHg"}
